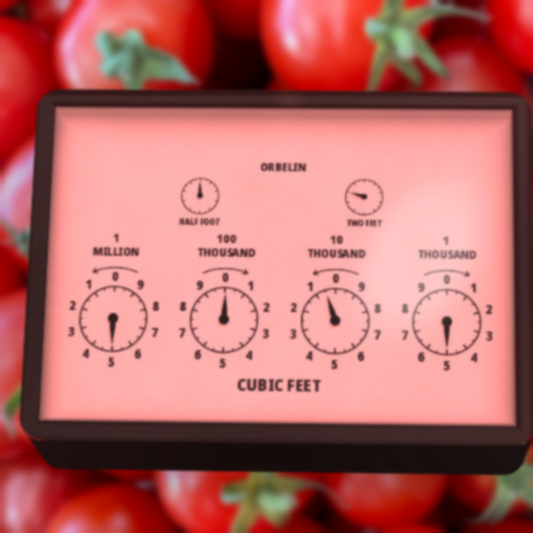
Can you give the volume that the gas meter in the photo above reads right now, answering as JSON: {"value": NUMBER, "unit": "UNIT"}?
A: {"value": 500500, "unit": "ft³"}
